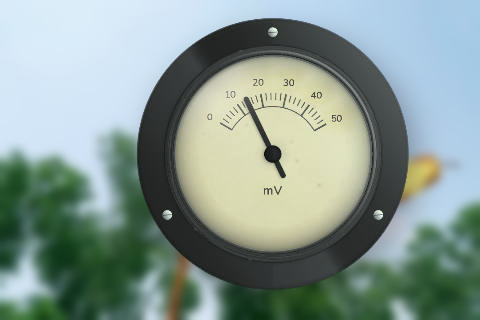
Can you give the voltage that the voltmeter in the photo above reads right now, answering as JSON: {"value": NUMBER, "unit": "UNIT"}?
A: {"value": 14, "unit": "mV"}
